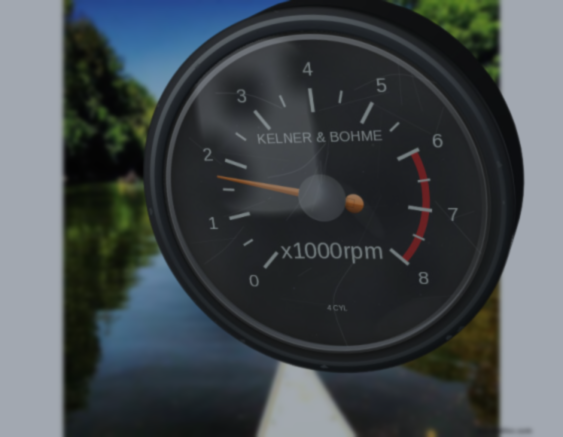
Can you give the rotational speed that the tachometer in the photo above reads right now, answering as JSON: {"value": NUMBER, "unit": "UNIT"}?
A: {"value": 1750, "unit": "rpm"}
